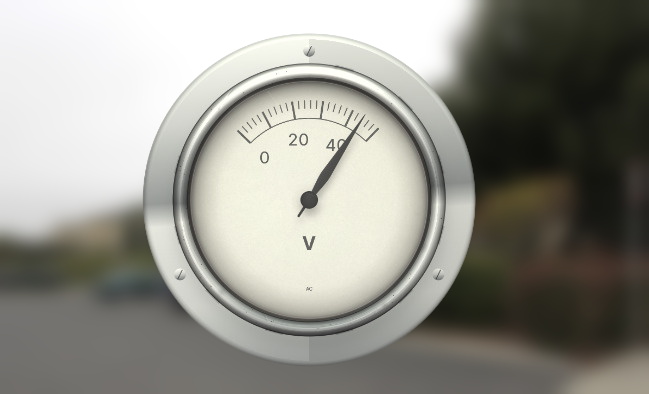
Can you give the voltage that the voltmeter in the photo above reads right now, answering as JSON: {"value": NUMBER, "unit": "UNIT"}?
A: {"value": 44, "unit": "V"}
